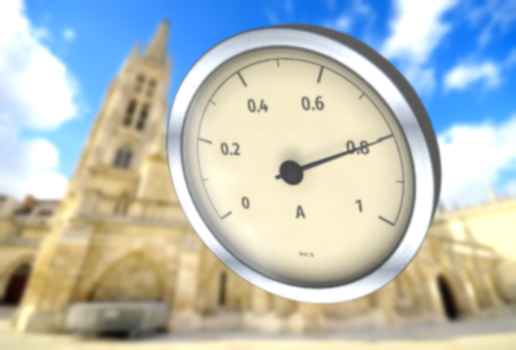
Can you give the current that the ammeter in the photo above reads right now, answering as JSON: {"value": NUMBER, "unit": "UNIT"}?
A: {"value": 0.8, "unit": "A"}
